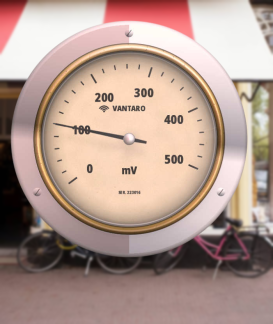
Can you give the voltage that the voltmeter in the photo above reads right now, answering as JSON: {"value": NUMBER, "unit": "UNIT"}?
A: {"value": 100, "unit": "mV"}
